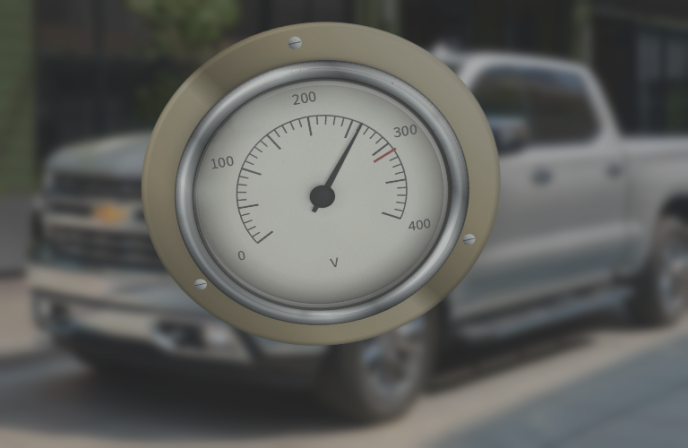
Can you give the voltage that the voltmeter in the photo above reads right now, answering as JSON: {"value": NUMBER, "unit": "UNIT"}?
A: {"value": 260, "unit": "V"}
